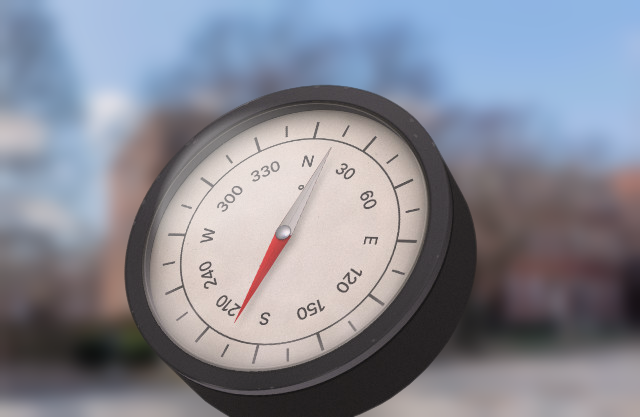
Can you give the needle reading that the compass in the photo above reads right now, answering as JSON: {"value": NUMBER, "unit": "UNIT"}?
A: {"value": 195, "unit": "°"}
